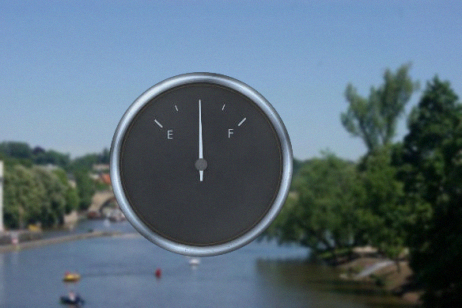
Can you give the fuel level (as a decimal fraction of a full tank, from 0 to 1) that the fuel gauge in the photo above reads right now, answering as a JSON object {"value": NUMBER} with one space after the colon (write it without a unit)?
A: {"value": 0.5}
